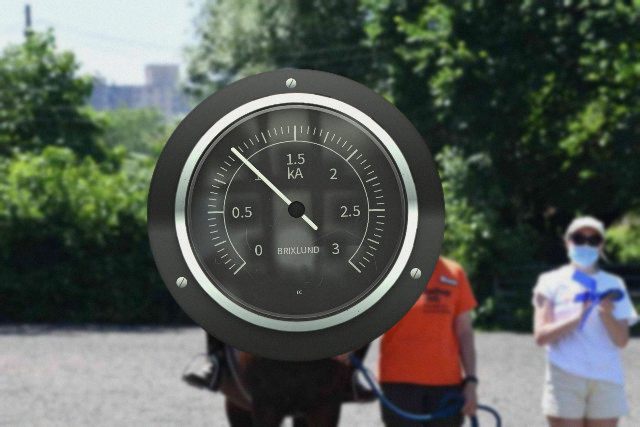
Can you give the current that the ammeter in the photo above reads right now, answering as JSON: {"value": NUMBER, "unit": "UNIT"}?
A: {"value": 1, "unit": "kA"}
